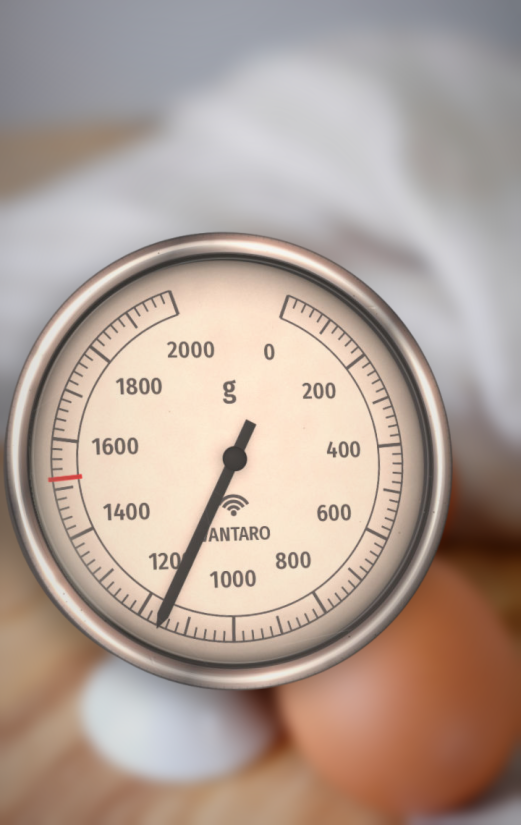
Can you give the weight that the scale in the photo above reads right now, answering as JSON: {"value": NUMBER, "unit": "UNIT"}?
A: {"value": 1160, "unit": "g"}
